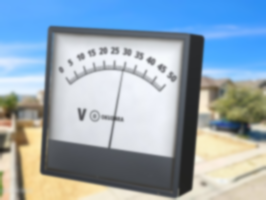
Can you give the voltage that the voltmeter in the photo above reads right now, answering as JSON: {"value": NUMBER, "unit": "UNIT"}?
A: {"value": 30, "unit": "V"}
